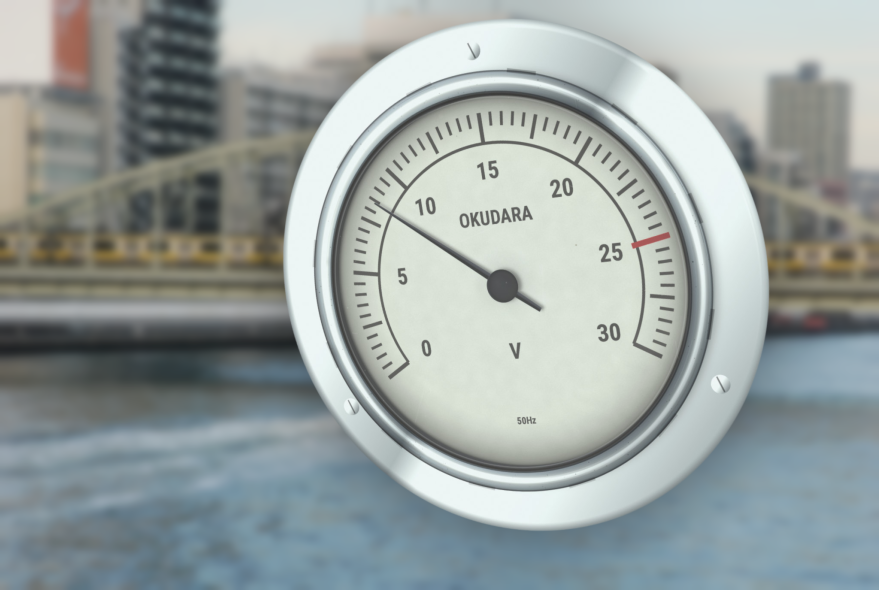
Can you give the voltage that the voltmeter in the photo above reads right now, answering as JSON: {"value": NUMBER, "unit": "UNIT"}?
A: {"value": 8.5, "unit": "V"}
